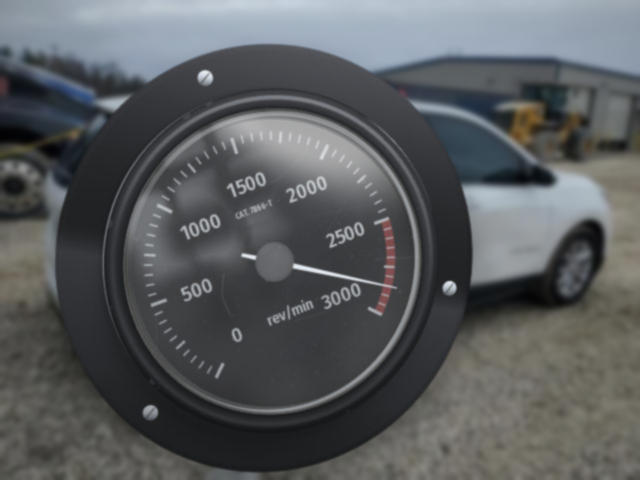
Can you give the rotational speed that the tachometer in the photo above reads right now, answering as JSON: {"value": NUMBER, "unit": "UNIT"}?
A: {"value": 2850, "unit": "rpm"}
